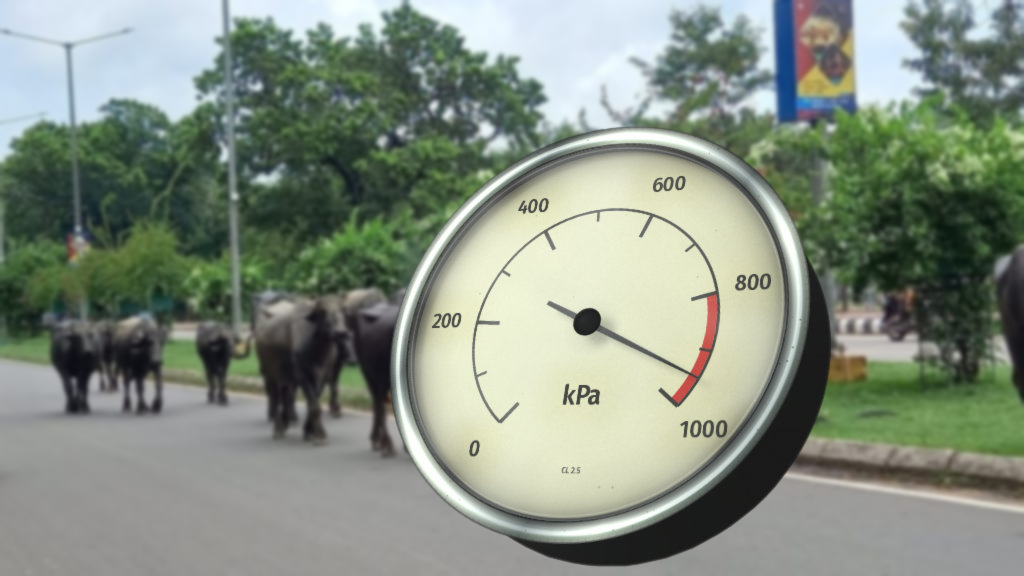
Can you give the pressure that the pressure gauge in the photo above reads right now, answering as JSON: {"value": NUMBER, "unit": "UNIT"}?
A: {"value": 950, "unit": "kPa"}
